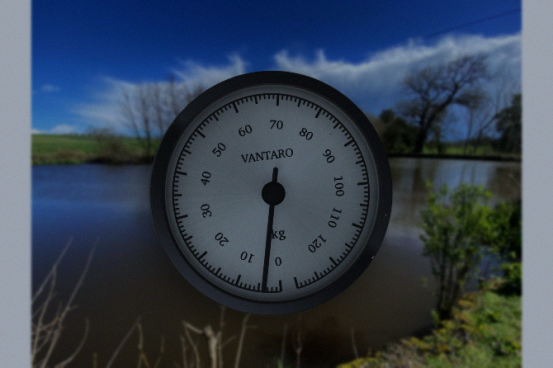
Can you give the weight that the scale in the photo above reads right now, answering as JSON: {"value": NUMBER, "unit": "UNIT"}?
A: {"value": 4, "unit": "kg"}
